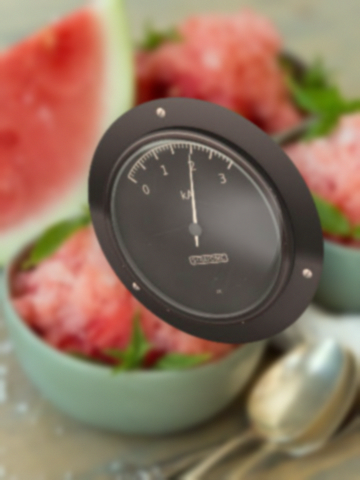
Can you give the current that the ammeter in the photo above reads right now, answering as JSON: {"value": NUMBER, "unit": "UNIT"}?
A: {"value": 2, "unit": "kA"}
